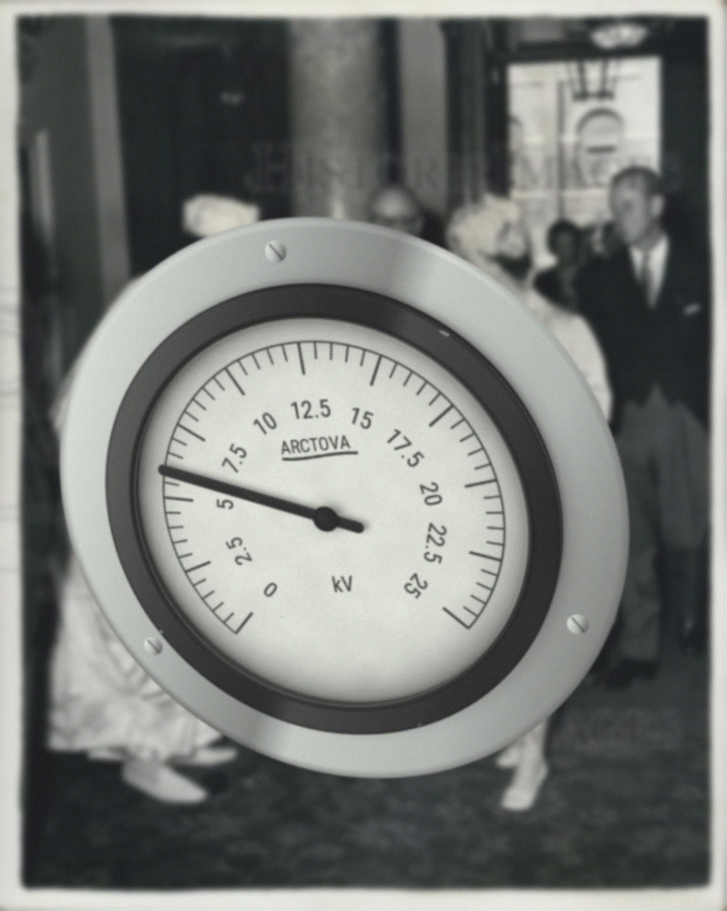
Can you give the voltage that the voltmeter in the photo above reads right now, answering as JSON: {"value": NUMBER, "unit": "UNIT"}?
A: {"value": 6, "unit": "kV"}
